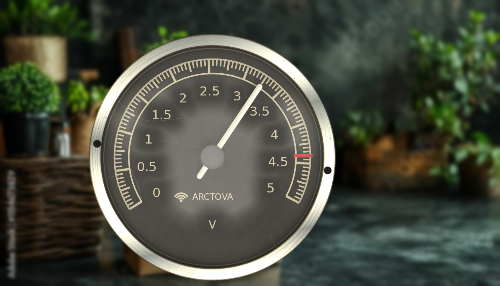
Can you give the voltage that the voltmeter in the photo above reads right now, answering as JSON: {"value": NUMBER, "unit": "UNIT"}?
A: {"value": 3.25, "unit": "V"}
